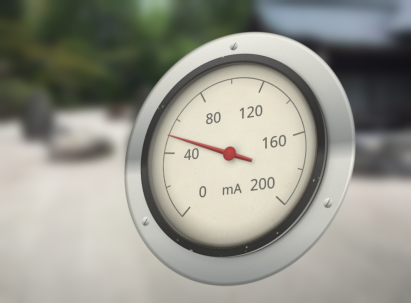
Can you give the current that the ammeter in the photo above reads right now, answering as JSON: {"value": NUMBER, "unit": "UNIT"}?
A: {"value": 50, "unit": "mA"}
